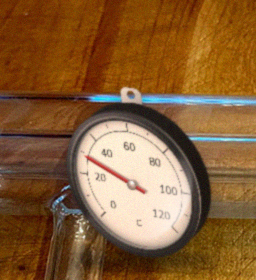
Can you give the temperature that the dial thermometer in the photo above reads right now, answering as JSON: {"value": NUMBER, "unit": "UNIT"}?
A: {"value": 30, "unit": "°C"}
